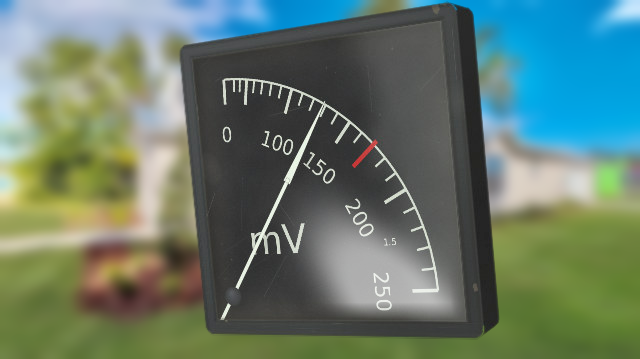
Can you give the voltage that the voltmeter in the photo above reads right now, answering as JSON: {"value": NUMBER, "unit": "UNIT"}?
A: {"value": 130, "unit": "mV"}
